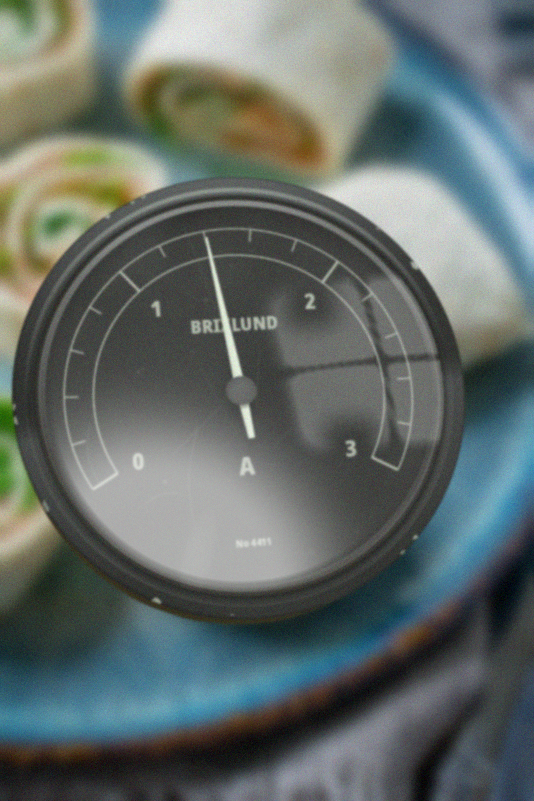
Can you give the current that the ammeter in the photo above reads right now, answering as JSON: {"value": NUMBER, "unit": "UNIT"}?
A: {"value": 1.4, "unit": "A"}
